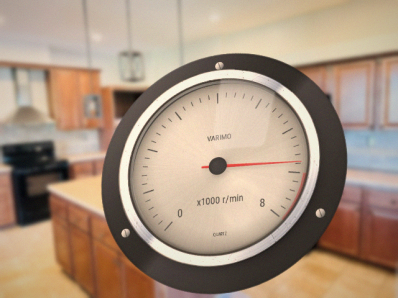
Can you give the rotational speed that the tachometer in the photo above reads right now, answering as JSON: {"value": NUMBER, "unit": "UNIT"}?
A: {"value": 6800, "unit": "rpm"}
